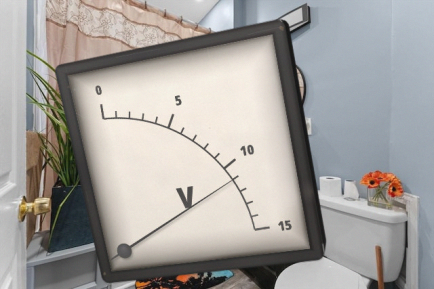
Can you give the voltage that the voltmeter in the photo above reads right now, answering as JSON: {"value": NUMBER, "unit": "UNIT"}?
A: {"value": 11, "unit": "V"}
